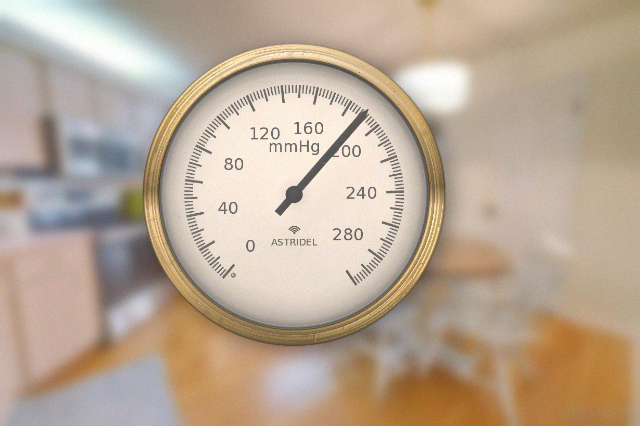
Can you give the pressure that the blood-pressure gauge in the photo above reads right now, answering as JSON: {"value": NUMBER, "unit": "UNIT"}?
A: {"value": 190, "unit": "mmHg"}
